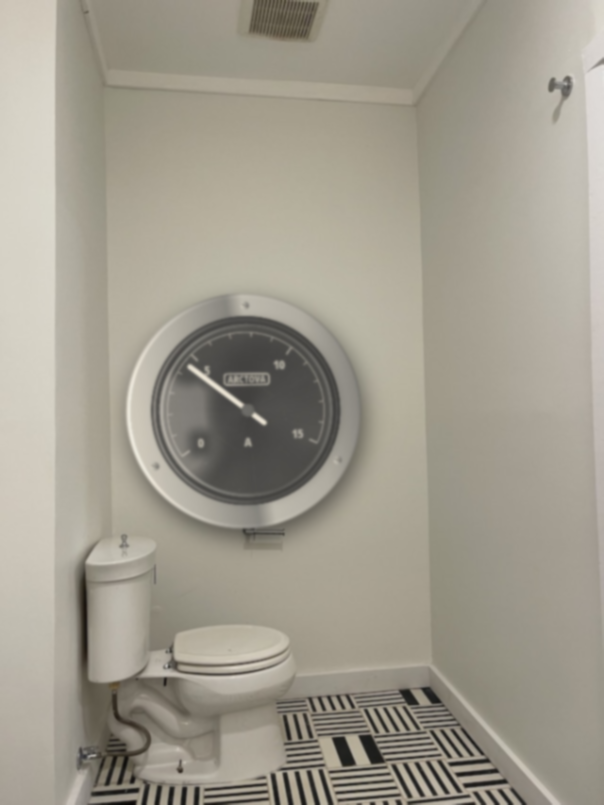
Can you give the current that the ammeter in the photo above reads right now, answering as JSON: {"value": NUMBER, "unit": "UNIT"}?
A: {"value": 4.5, "unit": "A"}
